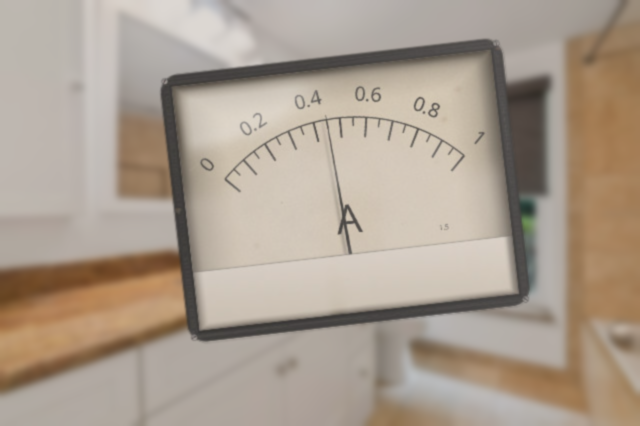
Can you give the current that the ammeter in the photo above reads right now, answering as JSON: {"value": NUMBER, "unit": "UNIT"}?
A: {"value": 0.45, "unit": "A"}
